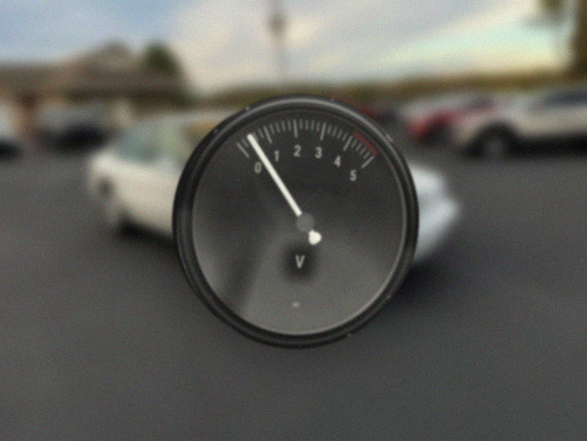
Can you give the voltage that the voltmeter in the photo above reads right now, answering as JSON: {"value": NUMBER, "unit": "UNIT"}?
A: {"value": 0.4, "unit": "V"}
